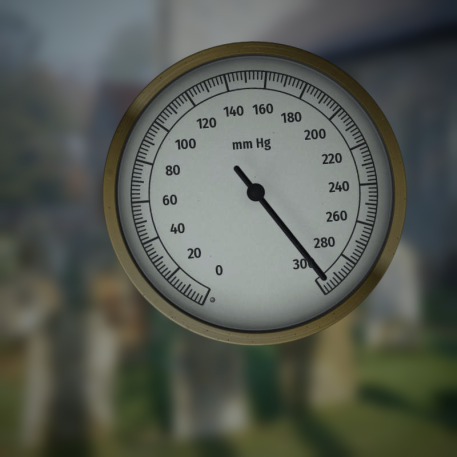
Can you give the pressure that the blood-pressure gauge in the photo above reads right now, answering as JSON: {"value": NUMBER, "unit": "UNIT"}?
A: {"value": 296, "unit": "mmHg"}
